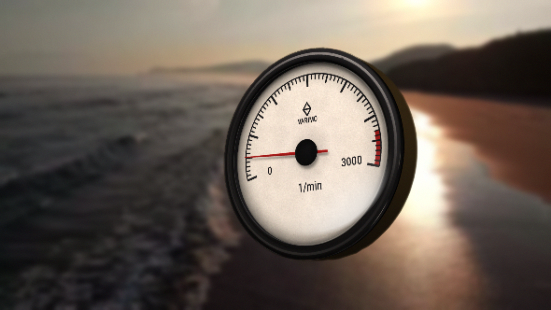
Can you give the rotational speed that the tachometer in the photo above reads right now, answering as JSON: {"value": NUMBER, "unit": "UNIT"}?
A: {"value": 250, "unit": "rpm"}
